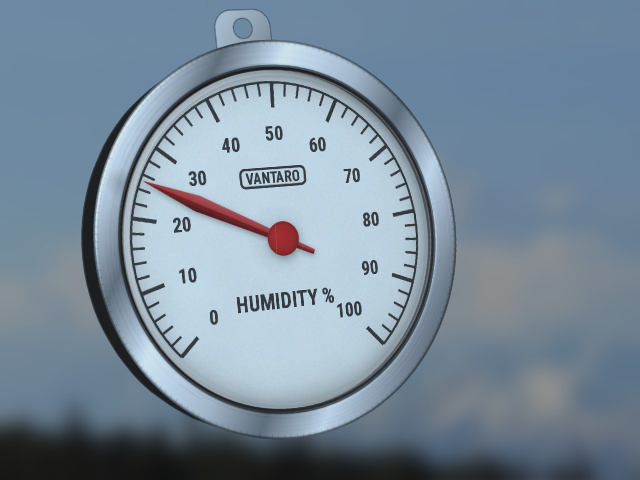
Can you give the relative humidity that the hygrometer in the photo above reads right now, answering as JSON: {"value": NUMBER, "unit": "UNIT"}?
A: {"value": 25, "unit": "%"}
